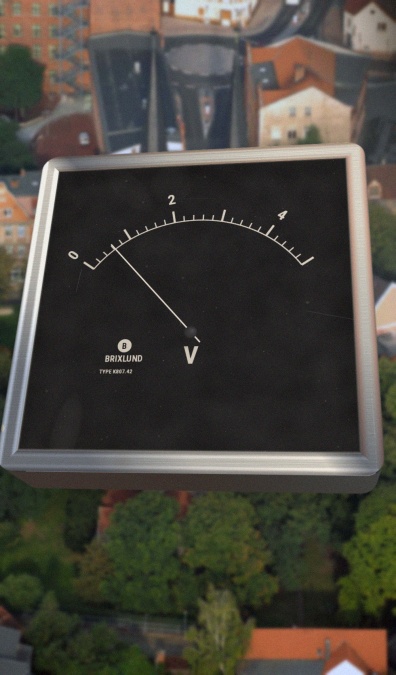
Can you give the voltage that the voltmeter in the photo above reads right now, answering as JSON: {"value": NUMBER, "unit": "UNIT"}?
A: {"value": 0.6, "unit": "V"}
